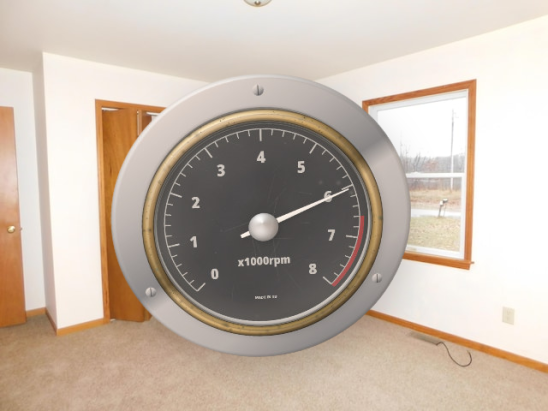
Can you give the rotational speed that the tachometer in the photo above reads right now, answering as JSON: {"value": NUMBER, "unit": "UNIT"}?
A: {"value": 6000, "unit": "rpm"}
